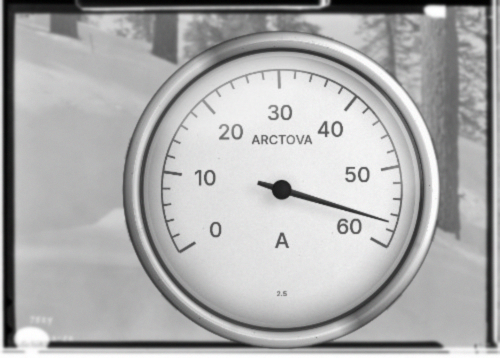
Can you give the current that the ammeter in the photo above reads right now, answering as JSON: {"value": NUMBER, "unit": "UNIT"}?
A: {"value": 57, "unit": "A"}
